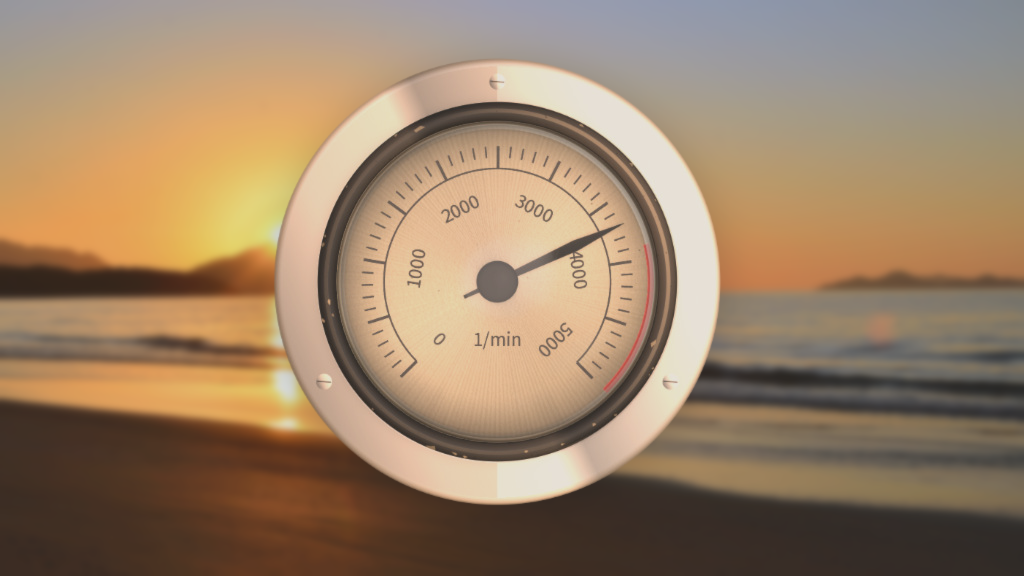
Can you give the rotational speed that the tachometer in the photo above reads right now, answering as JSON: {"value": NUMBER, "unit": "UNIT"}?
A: {"value": 3700, "unit": "rpm"}
